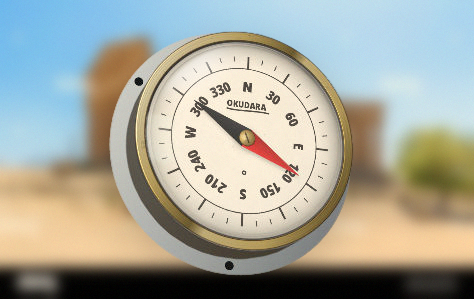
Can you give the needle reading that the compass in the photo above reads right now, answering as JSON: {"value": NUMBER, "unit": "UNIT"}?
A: {"value": 120, "unit": "°"}
